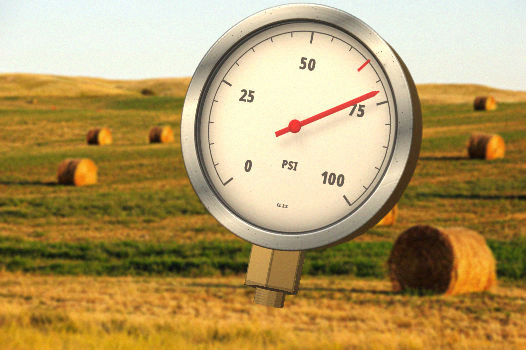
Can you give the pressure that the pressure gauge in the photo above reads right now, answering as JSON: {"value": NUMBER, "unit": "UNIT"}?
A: {"value": 72.5, "unit": "psi"}
